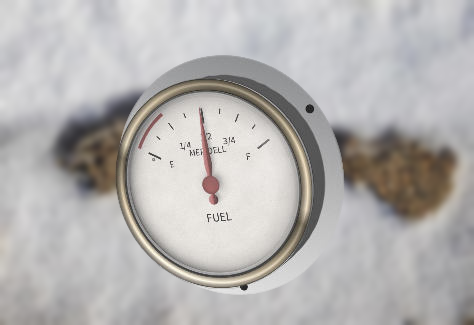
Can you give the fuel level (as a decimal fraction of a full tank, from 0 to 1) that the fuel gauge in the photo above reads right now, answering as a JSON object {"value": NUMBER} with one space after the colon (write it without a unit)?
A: {"value": 0.5}
